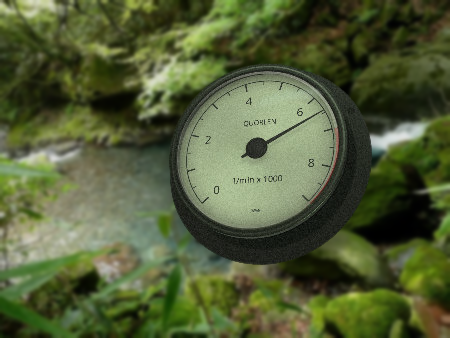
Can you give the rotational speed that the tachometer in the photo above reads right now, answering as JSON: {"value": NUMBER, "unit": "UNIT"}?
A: {"value": 6500, "unit": "rpm"}
